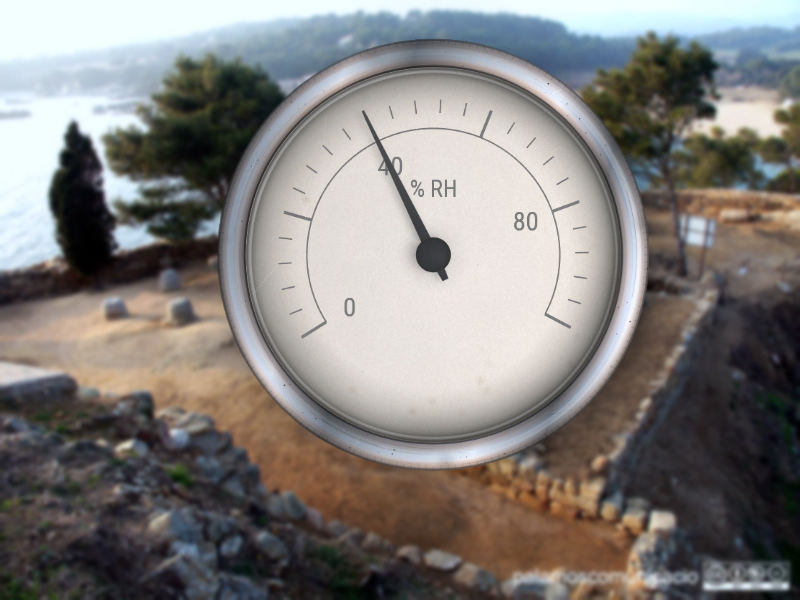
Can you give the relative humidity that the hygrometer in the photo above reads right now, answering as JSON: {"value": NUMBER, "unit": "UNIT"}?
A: {"value": 40, "unit": "%"}
